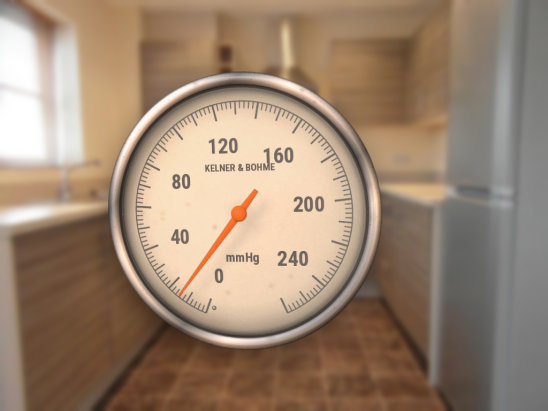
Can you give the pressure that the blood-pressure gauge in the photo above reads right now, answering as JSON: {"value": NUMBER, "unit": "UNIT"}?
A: {"value": 14, "unit": "mmHg"}
